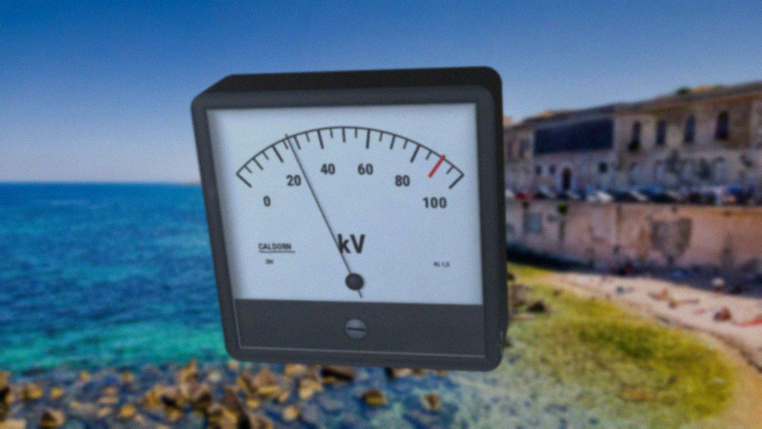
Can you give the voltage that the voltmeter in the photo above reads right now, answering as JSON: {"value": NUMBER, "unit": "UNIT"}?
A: {"value": 27.5, "unit": "kV"}
